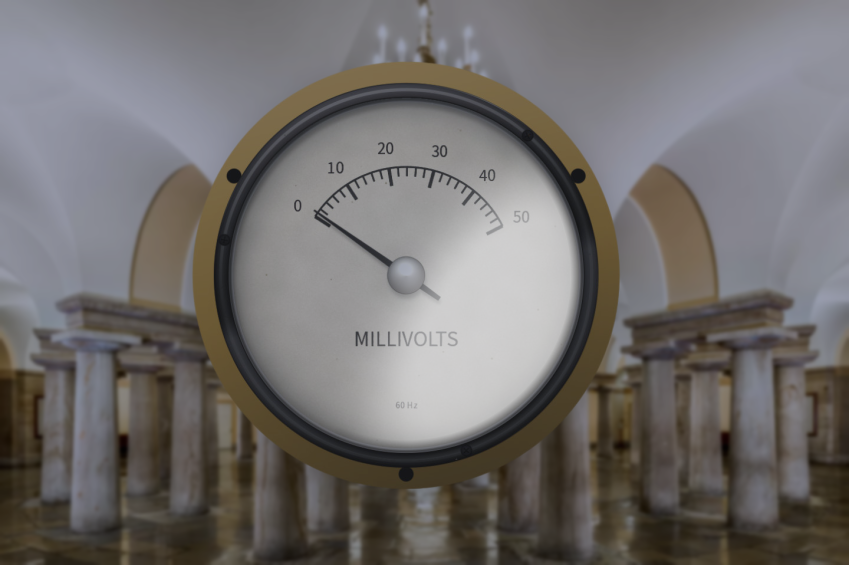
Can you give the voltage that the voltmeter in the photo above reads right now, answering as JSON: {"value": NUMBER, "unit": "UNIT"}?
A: {"value": 1, "unit": "mV"}
